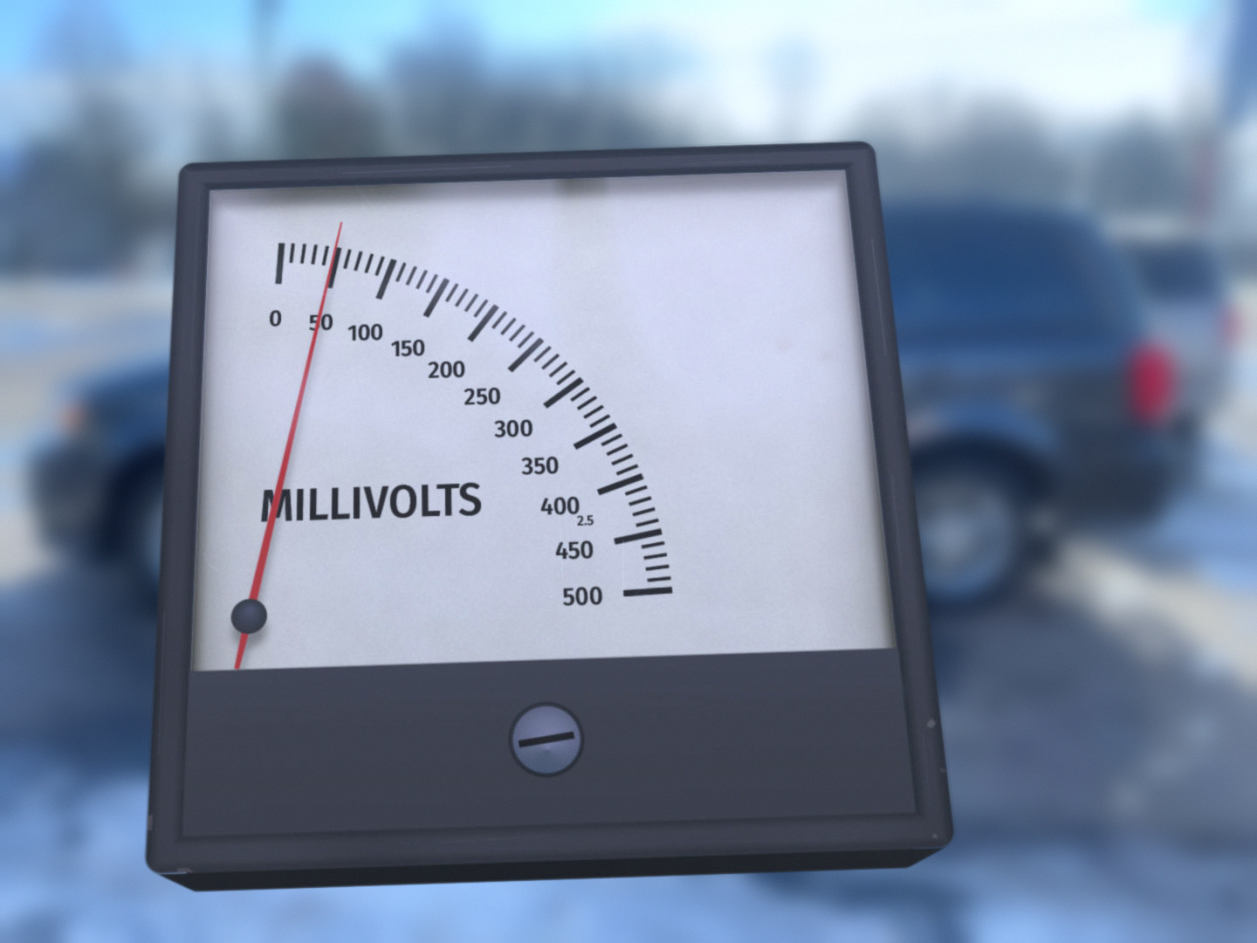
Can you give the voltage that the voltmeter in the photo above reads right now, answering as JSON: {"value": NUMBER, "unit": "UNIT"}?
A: {"value": 50, "unit": "mV"}
